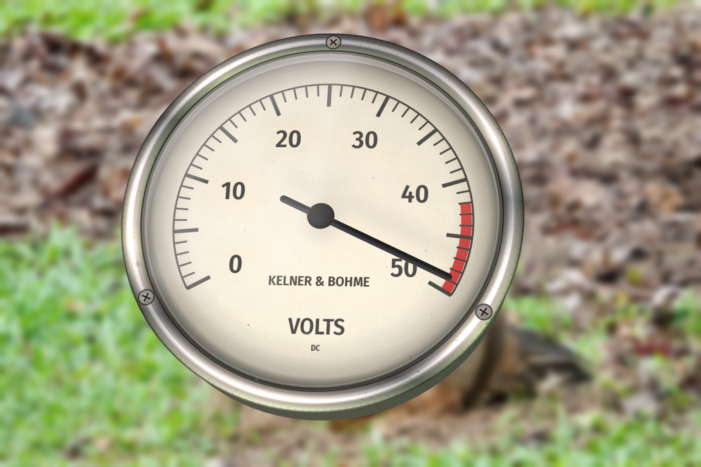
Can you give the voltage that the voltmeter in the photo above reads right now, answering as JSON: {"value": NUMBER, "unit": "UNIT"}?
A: {"value": 49, "unit": "V"}
